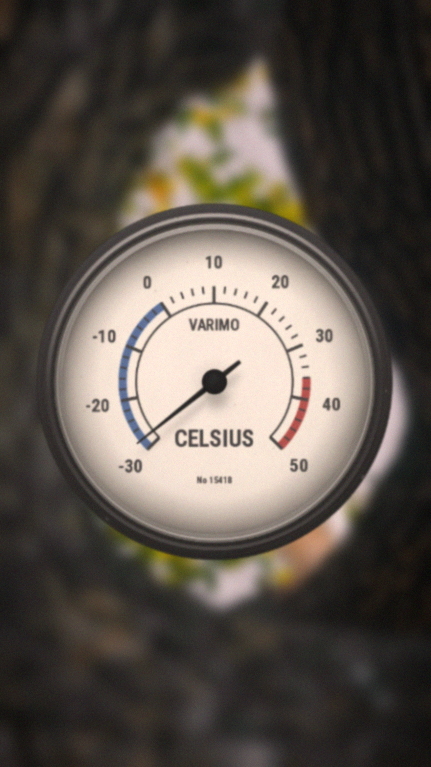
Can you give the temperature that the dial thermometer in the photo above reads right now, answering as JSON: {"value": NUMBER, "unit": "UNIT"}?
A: {"value": -28, "unit": "°C"}
